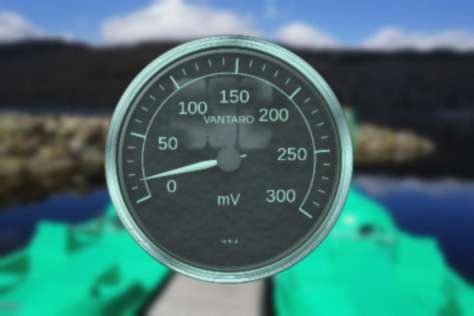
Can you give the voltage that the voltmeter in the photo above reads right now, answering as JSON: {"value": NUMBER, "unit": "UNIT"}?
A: {"value": 15, "unit": "mV"}
